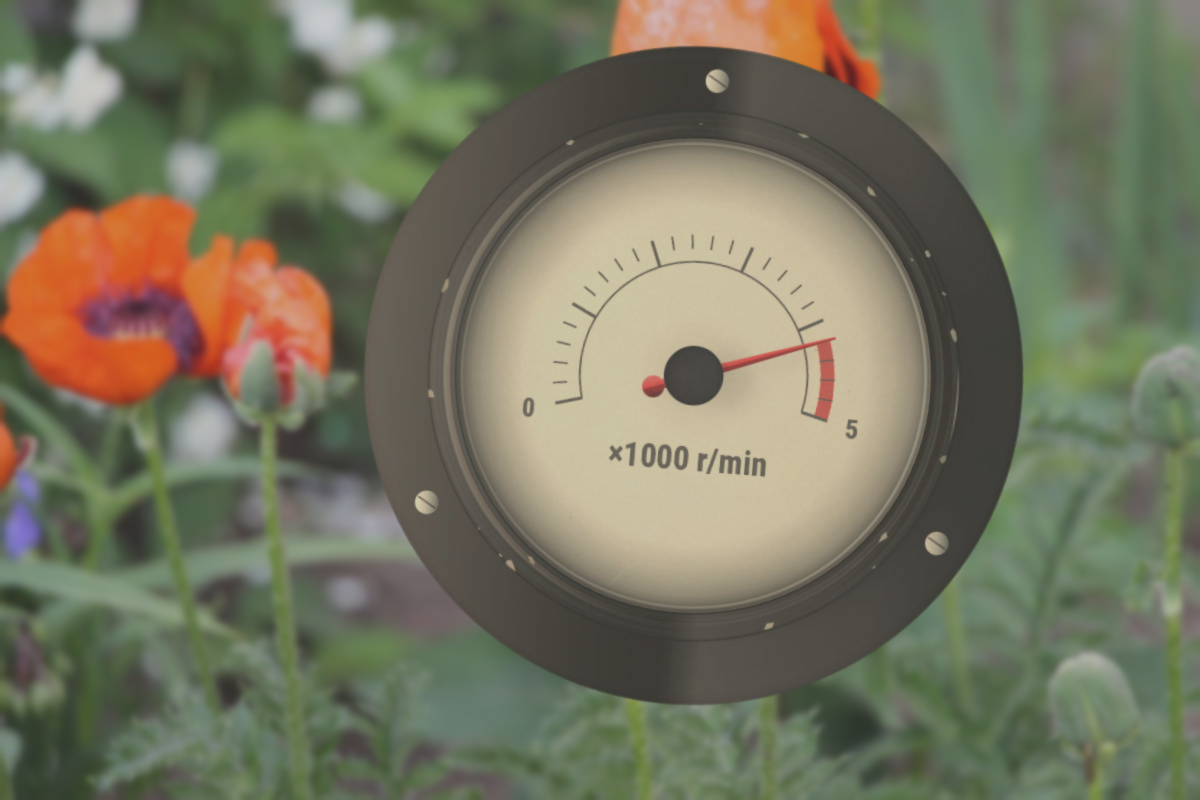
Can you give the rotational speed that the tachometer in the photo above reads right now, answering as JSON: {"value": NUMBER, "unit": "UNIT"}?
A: {"value": 4200, "unit": "rpm"}
